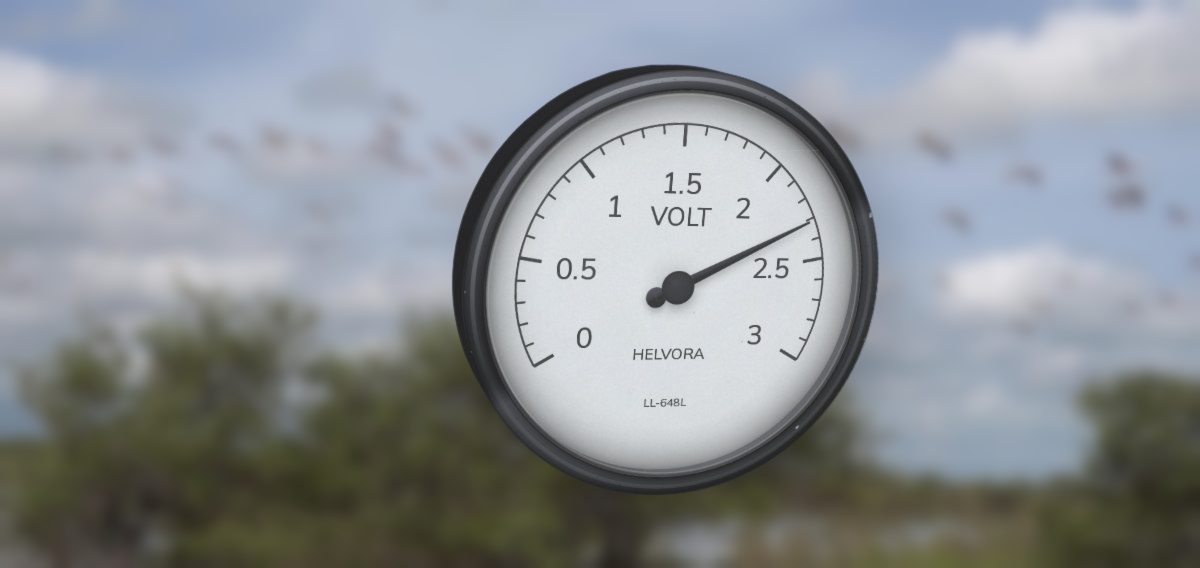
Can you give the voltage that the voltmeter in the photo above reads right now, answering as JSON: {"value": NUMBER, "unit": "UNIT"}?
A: {"value": 2.3, "unit": "V"}
